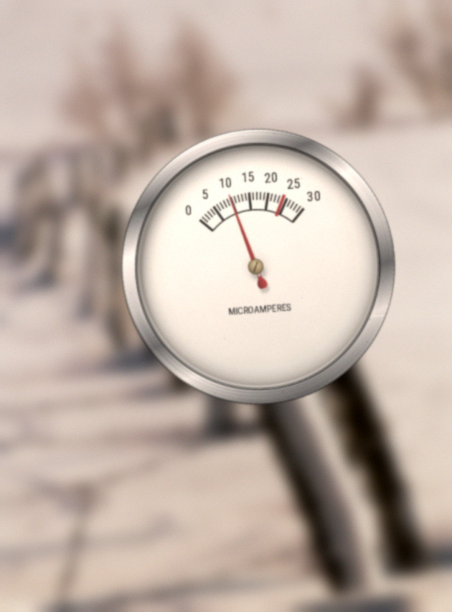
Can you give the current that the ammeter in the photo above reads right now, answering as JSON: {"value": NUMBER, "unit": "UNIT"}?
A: {"value": 10, "unit": "µA"}
